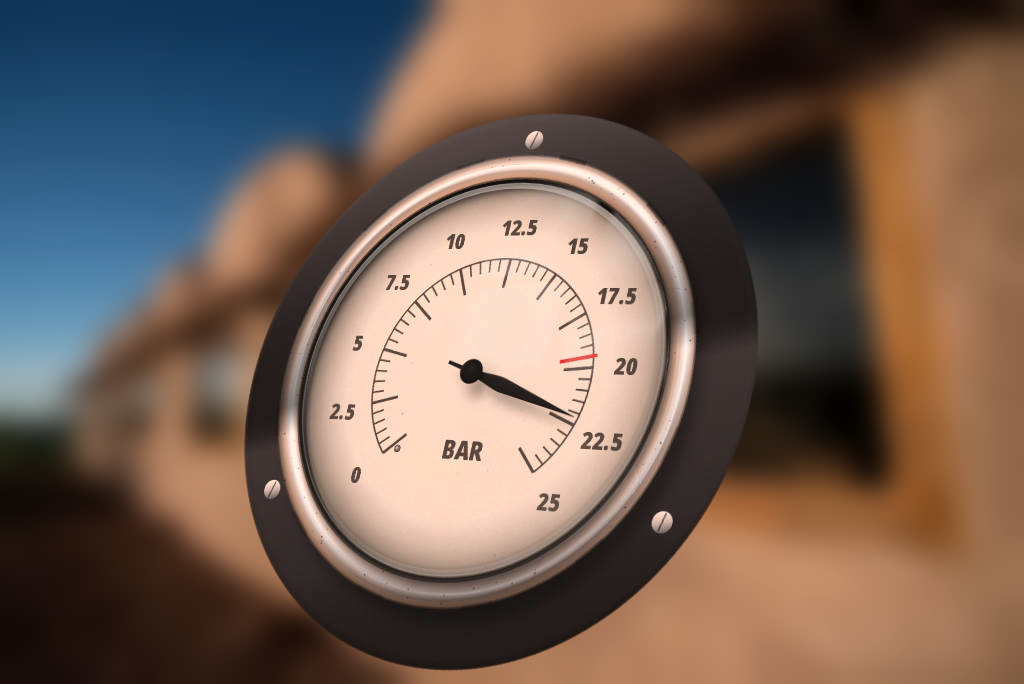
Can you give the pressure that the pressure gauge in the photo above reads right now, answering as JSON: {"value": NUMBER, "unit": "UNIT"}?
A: {"value": 22.25, "unit": "bar"}
